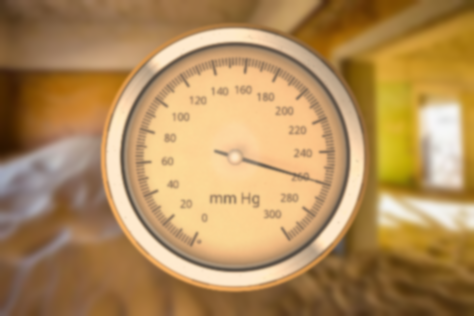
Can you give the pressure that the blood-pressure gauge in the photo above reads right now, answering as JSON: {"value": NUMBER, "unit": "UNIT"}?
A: {"value": 260, "unit": "mmHg"}
